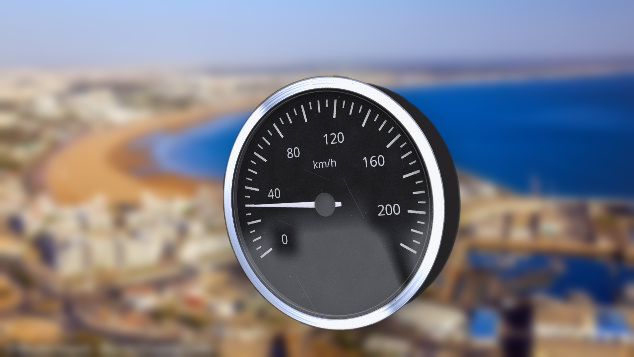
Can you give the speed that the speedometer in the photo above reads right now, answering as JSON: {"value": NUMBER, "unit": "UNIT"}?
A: {"value": 30, "unit": "km/h"}
